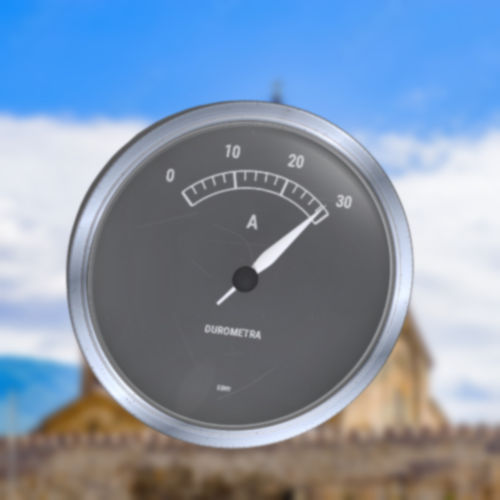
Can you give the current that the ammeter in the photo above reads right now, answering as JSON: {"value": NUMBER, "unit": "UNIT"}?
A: {"value": 28, "unit": "A"}
